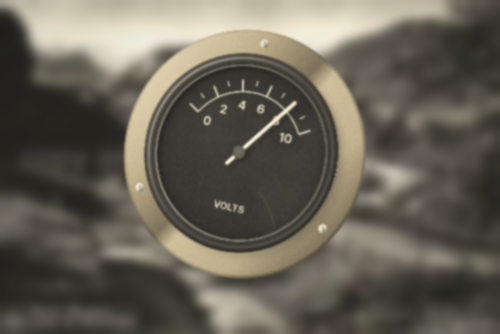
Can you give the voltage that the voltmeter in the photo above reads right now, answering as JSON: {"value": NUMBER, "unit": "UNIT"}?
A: {"value": 8, "unit": "V"}
